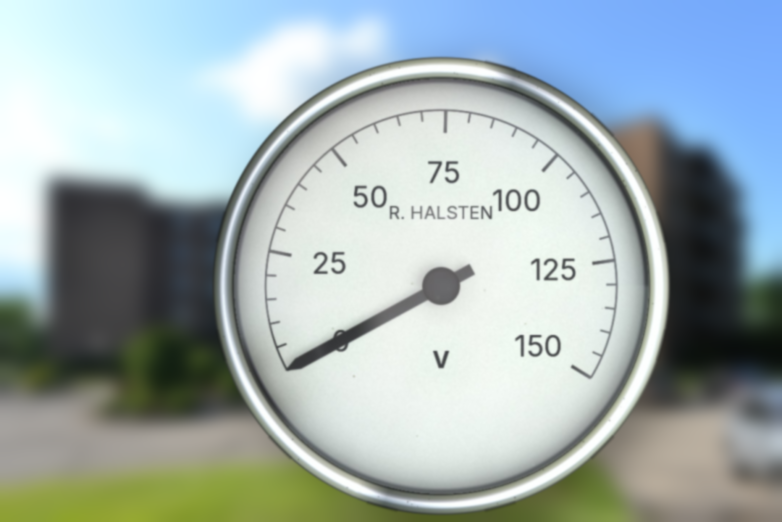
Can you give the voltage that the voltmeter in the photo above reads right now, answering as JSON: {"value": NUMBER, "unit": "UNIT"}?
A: {"value": 0, "unit": "V"}
